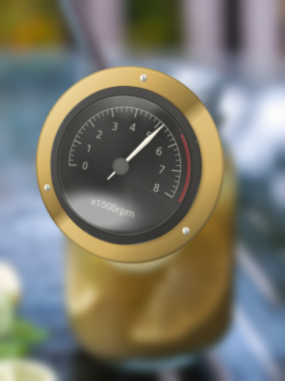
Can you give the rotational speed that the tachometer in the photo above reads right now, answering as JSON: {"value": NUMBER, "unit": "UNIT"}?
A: {"value": 5200, "unit": "rpm"}
